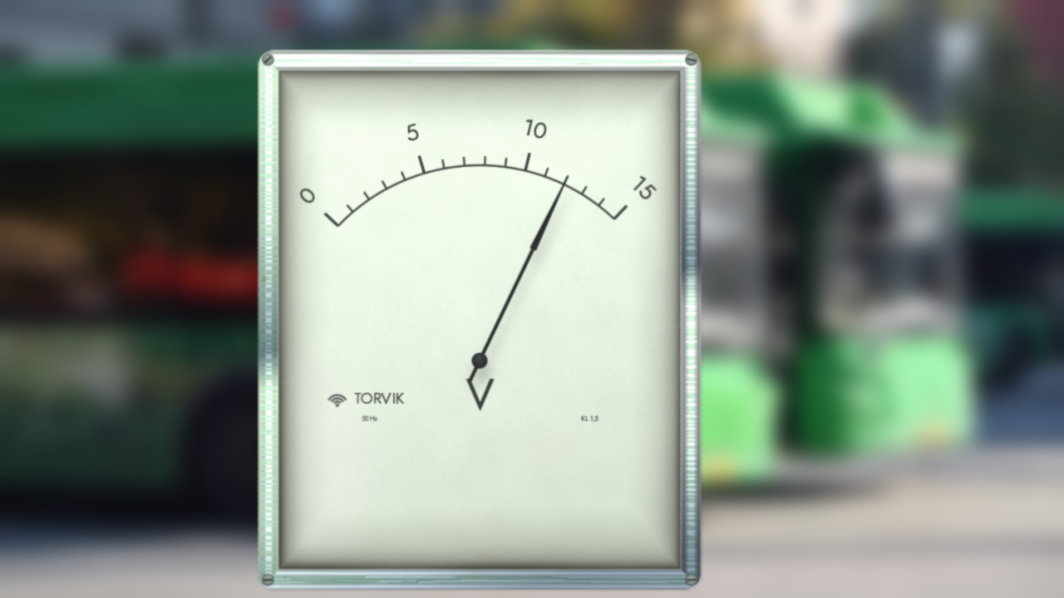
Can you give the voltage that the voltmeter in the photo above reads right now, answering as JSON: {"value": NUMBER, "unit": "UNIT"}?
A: {"value": 12, "unit": "V"}
